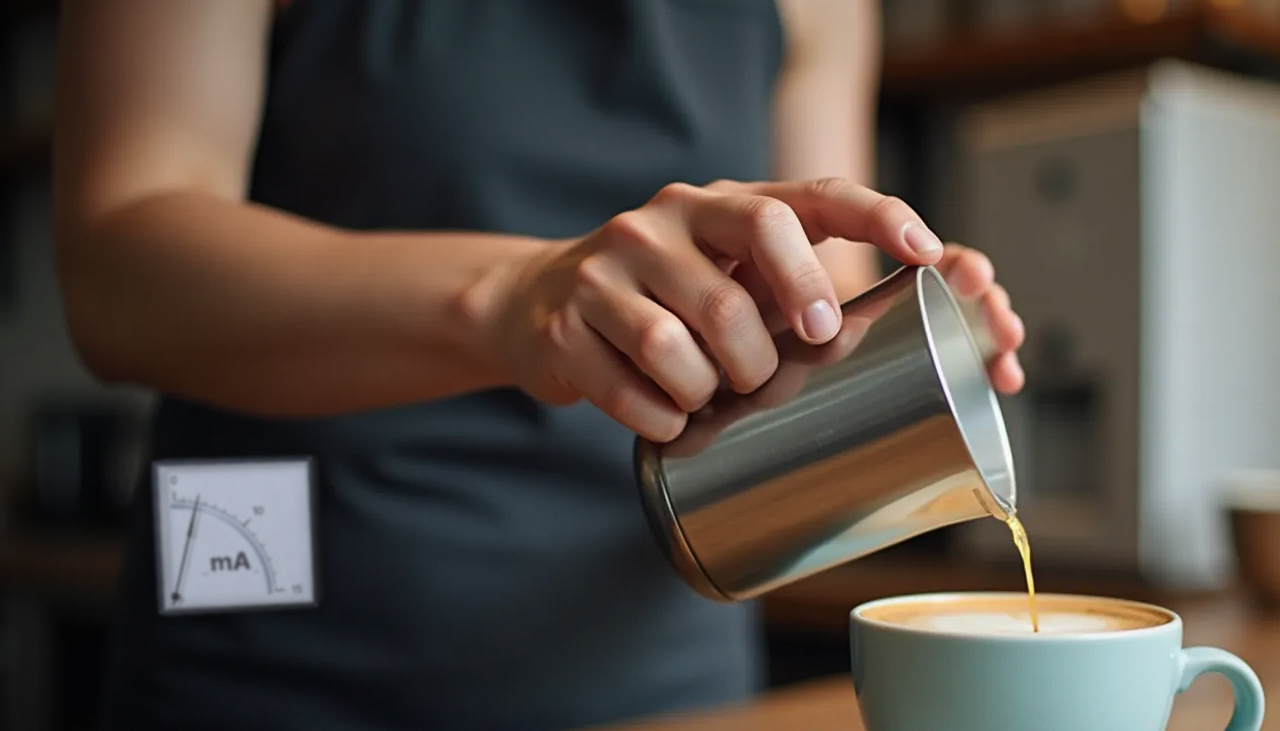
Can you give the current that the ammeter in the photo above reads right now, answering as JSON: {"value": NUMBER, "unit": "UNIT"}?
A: {"value": 5, "unit": "mA"}
